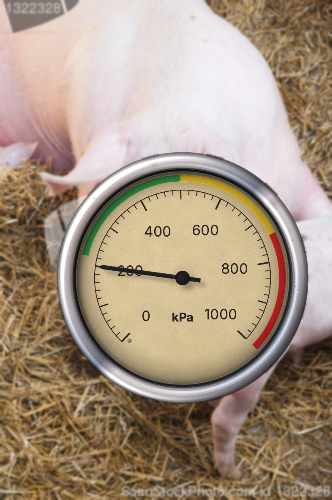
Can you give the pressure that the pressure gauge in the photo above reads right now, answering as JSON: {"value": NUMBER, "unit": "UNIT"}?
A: {"value": 200, "unit": "kPa"}
